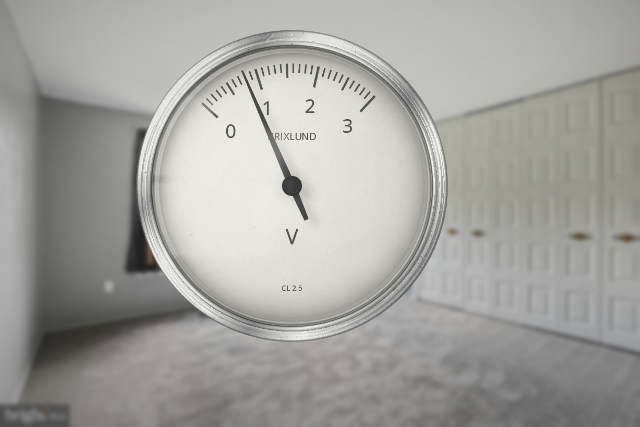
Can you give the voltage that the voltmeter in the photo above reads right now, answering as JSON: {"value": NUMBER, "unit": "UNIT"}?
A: {"value": 0.8, "unit": "V"}
